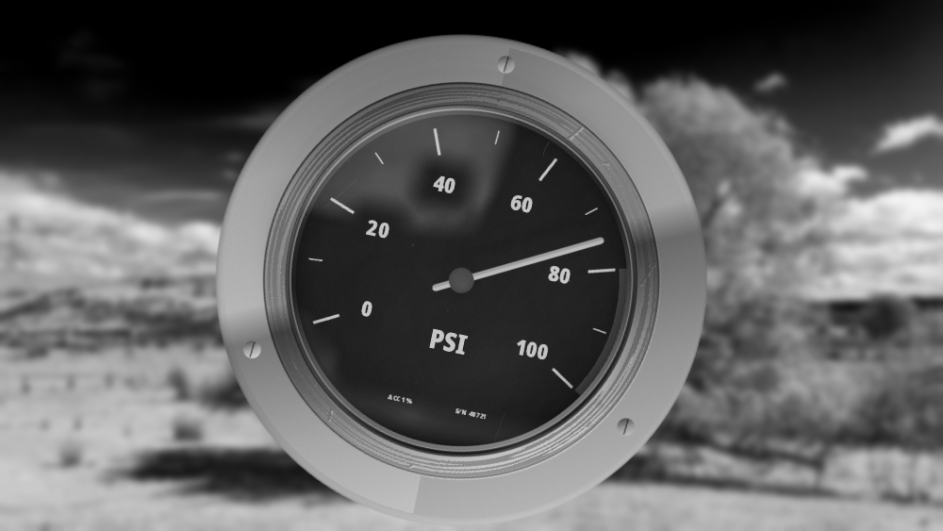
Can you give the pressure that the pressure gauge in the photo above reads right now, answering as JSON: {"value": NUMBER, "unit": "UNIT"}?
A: {"value": 75, "unit": "psi"}
